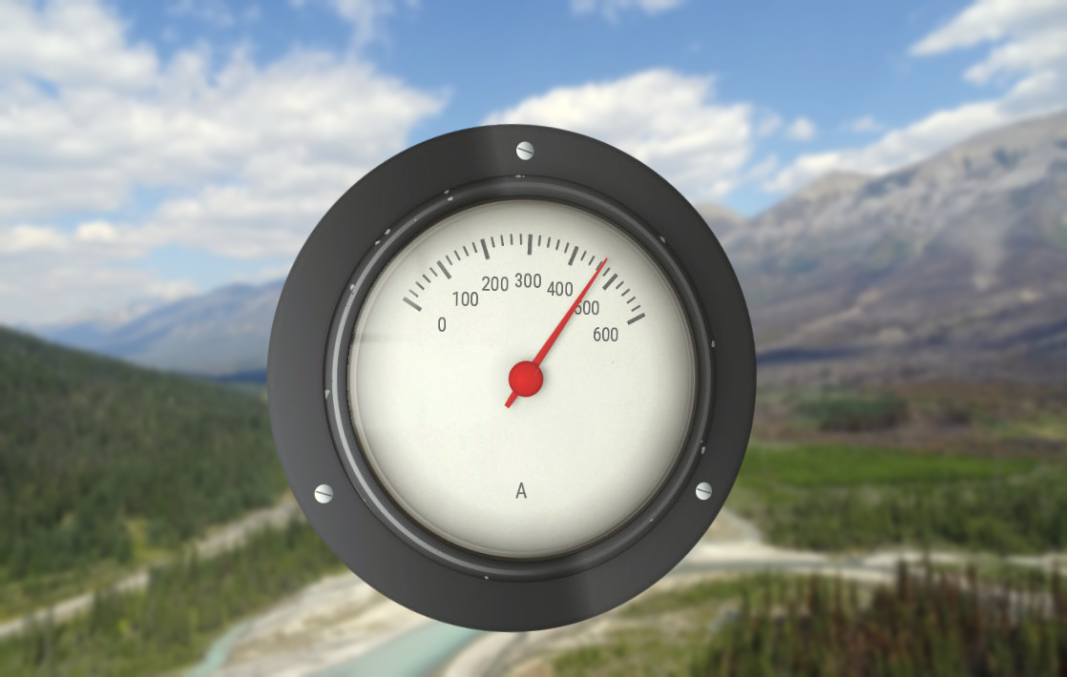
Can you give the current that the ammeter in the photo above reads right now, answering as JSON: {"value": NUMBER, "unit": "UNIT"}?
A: {"value": 460, "unit": "A"}
